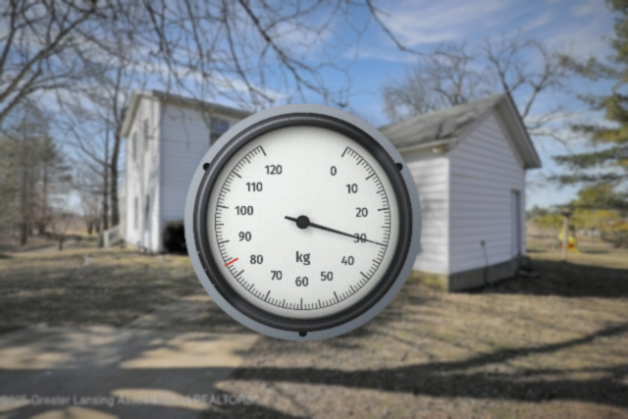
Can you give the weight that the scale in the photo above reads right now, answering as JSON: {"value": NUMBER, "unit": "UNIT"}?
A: {"value": 30, "unit": "kg"}
